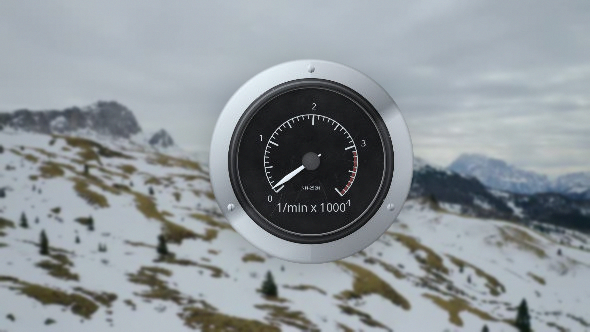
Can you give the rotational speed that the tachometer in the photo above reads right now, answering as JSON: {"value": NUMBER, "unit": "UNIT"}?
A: {"value": 100, "unit": "rpm"}
